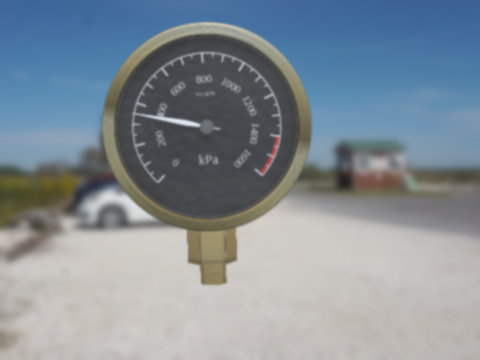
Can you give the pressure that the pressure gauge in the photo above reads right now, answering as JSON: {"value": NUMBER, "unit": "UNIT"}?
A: {"value": 350, "unit": "kPa"}
